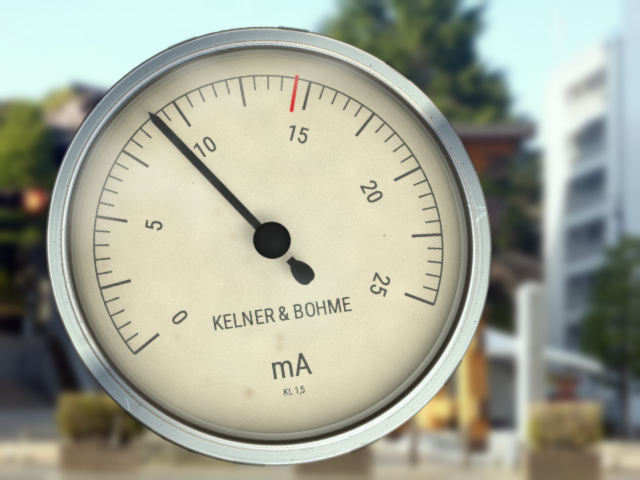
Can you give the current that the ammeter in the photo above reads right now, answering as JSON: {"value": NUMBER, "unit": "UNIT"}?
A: {"value": 9, "unit": "mA"}
